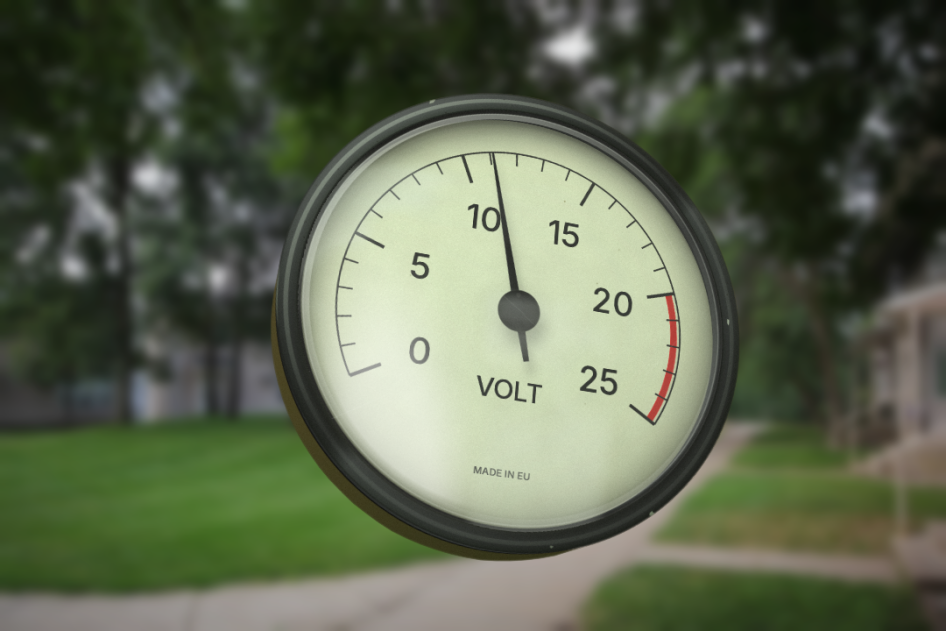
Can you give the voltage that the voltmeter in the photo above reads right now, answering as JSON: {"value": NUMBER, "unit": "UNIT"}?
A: {"value": 11, "unit": "V"}
